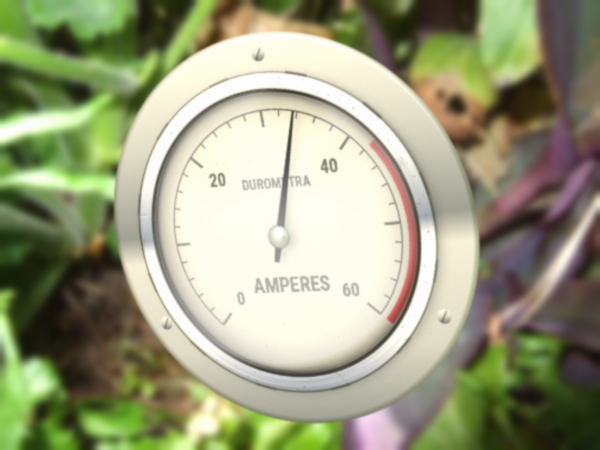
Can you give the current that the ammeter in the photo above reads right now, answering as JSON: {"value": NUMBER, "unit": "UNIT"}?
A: {"value": 34, "unit": "A"}
